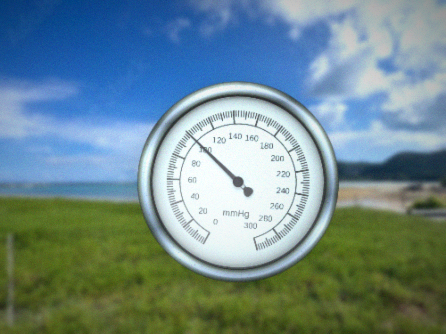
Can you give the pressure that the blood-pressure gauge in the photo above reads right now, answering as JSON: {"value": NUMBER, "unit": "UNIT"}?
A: {"value": 100, "unit": "mmHg"}
